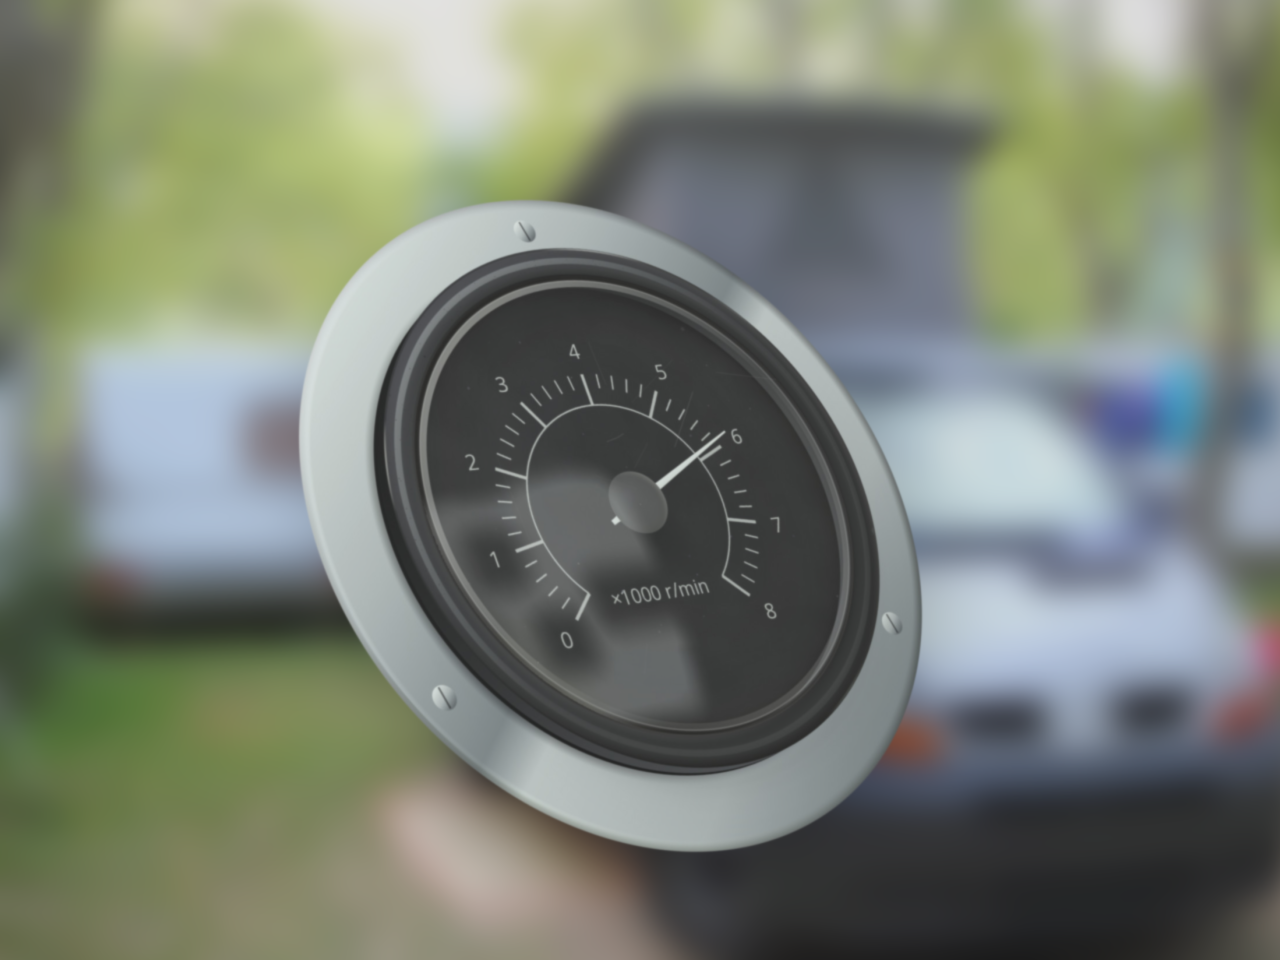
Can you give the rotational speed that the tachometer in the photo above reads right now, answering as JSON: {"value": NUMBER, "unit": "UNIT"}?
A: {"value": 5900, "unit": "rpm"}
